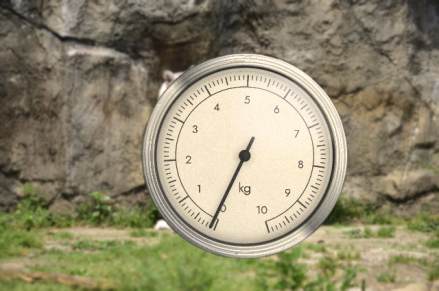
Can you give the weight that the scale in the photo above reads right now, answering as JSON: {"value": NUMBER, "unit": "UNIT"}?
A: {"value": 0.1, "unit": "kg"}
